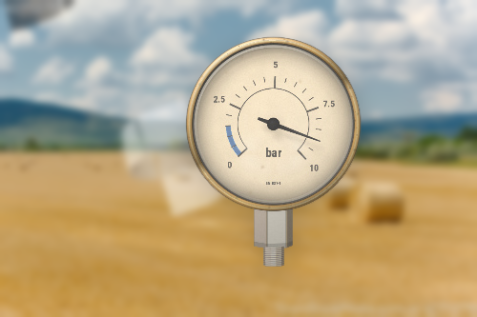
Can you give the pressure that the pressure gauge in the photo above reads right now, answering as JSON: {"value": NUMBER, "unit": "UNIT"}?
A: {"value": 9, "unit": "bar"}
